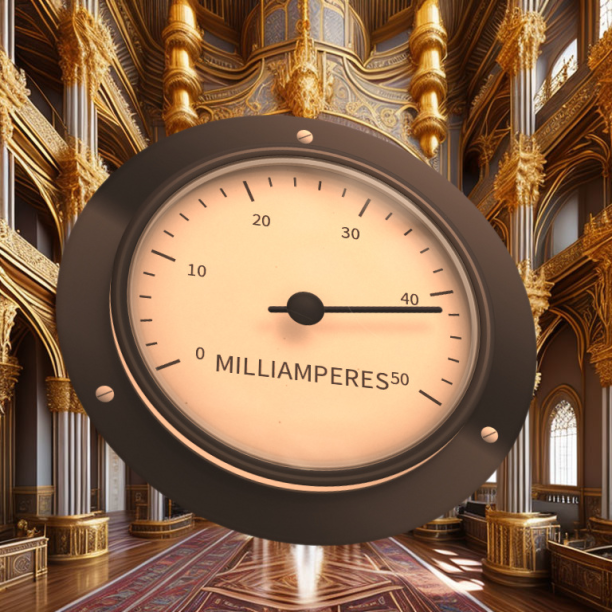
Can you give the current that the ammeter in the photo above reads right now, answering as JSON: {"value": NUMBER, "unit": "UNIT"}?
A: {"value": 42, "unit": "mA"}
